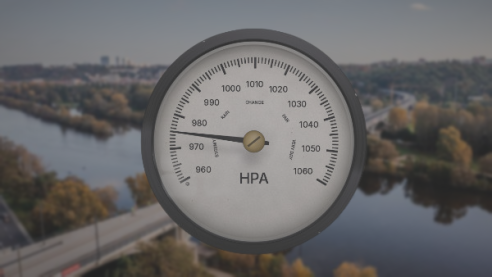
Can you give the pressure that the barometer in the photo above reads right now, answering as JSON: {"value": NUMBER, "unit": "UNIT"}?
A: {"value": 975, "unit": "hPa"}
